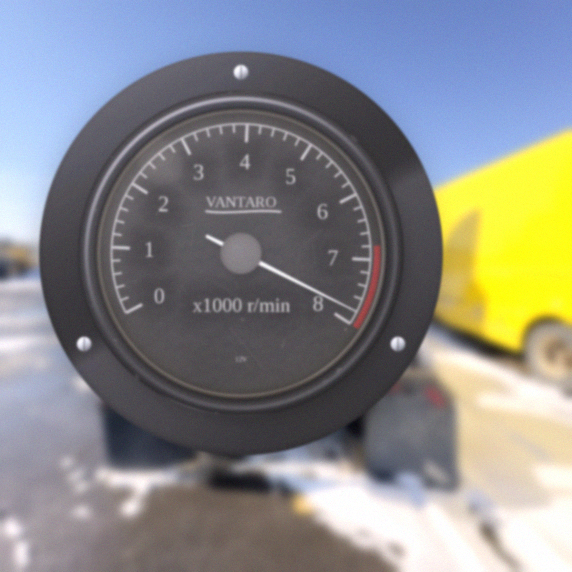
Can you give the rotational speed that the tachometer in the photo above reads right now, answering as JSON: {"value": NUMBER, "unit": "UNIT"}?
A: {"value": 7800, "unit": "rpm"}
